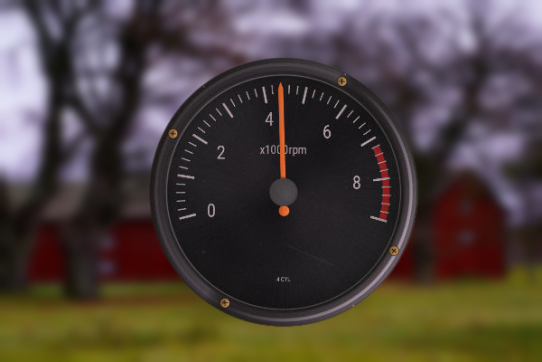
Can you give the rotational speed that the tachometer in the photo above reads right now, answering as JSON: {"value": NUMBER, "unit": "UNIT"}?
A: {"value": 4400, "unit": "rpm"}
